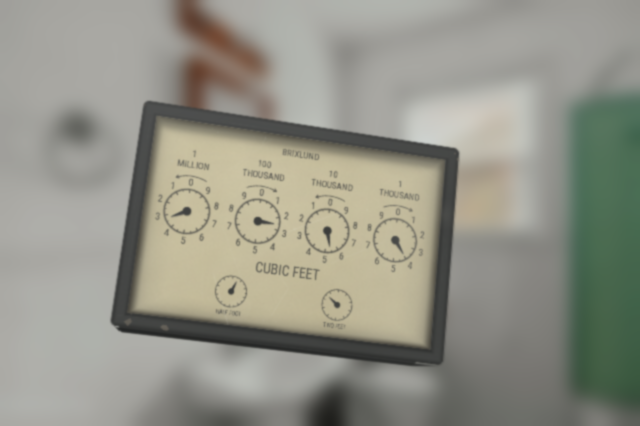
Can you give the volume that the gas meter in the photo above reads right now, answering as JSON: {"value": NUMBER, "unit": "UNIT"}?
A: {"value": 325400, "unit": "ft³"}
